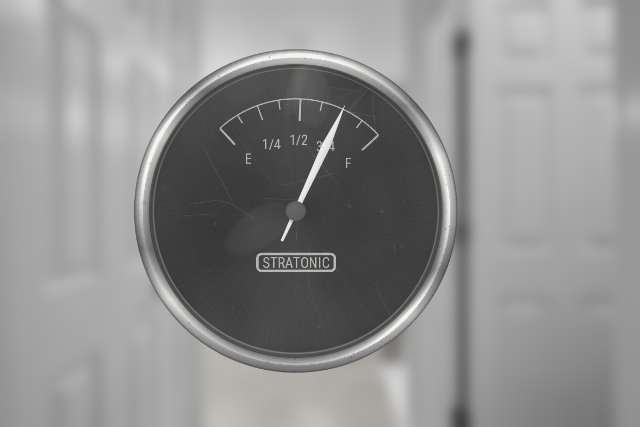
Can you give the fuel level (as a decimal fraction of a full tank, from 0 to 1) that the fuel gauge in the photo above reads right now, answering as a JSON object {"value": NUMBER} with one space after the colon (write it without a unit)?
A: {"value": 0.75}
